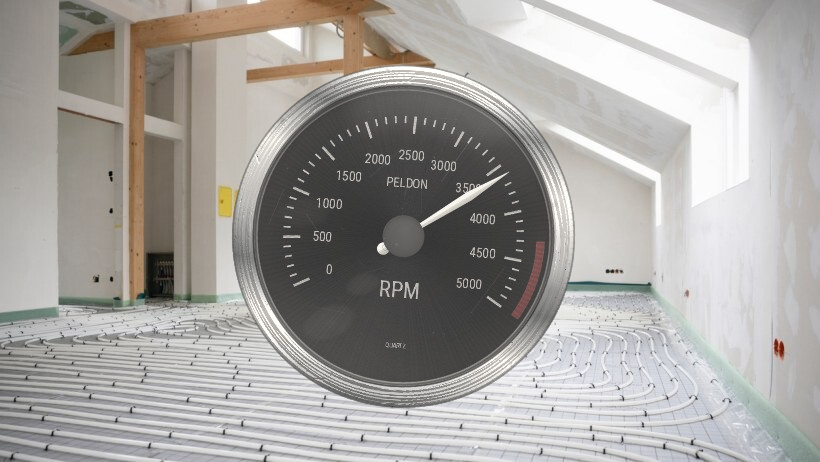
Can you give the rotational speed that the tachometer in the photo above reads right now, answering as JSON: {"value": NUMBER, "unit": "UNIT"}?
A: {"value": 3600, "unit": "rpm"}
